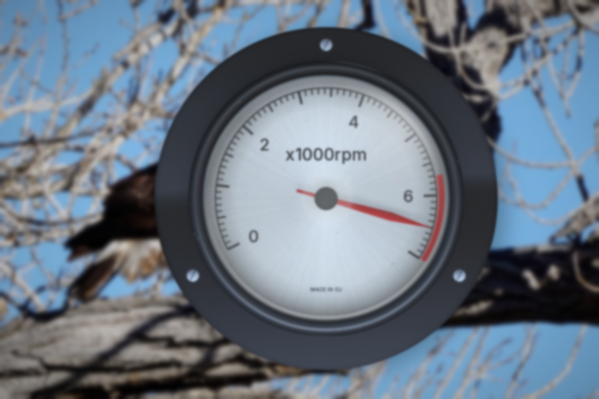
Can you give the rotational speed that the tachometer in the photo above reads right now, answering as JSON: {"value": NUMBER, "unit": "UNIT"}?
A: {"value": 6500, "unit": "rpm"}
